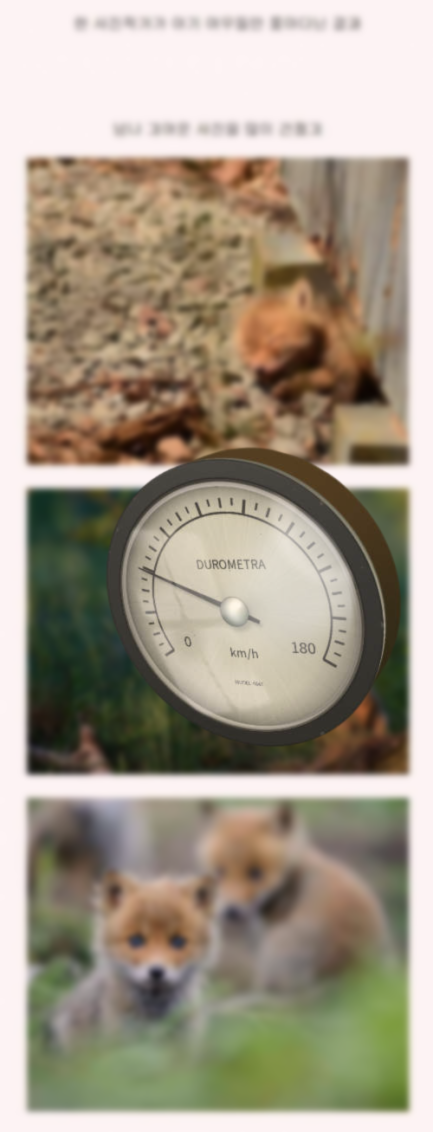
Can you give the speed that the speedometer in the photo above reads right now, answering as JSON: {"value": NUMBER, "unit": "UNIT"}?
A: {"value": 40, "unit": "km/h"}
